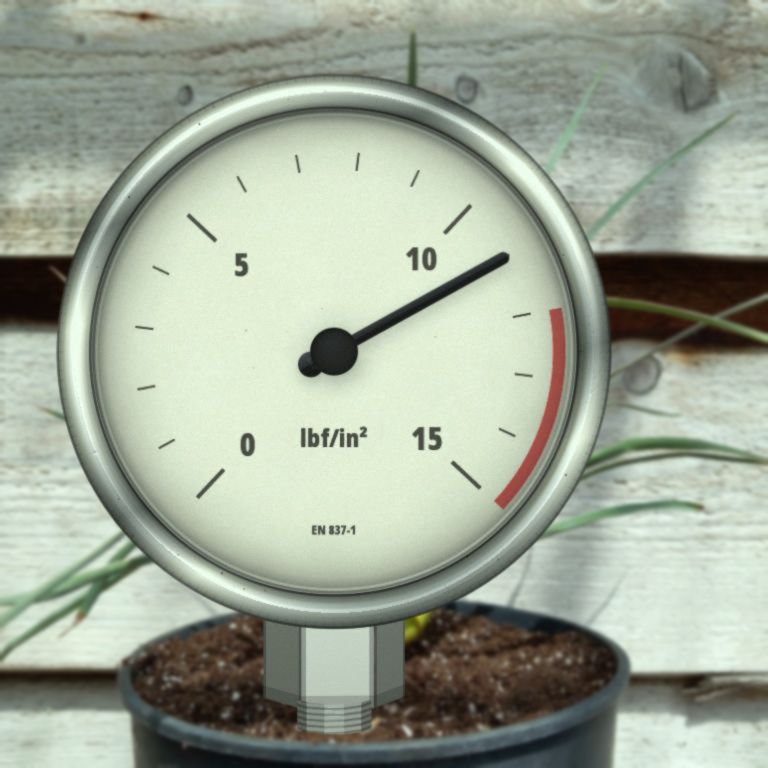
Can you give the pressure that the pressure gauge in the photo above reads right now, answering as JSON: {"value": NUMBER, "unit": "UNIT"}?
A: {"value": 11, "unit": "psi"}
